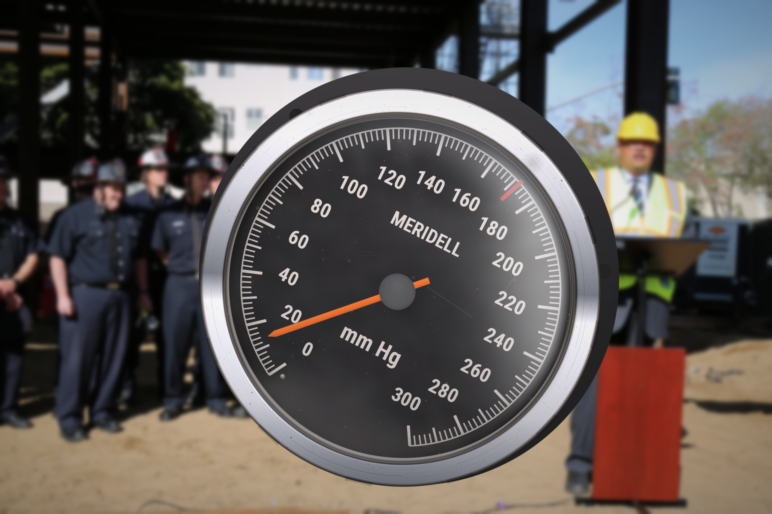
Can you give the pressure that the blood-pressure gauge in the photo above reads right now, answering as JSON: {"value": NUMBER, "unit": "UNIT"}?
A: {"value": 14, "unit": "mmHg"}
